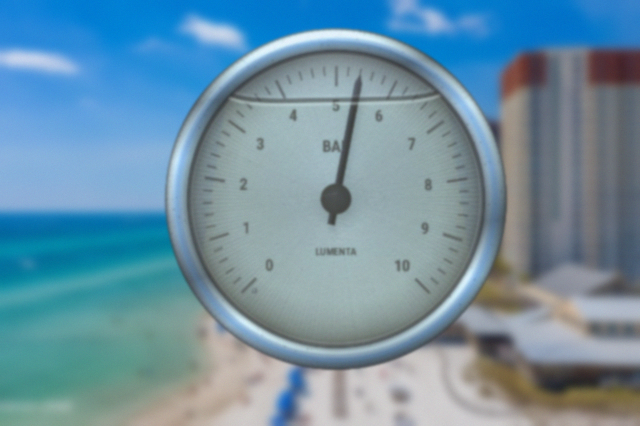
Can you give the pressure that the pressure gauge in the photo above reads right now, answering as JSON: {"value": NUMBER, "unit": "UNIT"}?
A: {"value": 5.4, "unit": "bar"}
